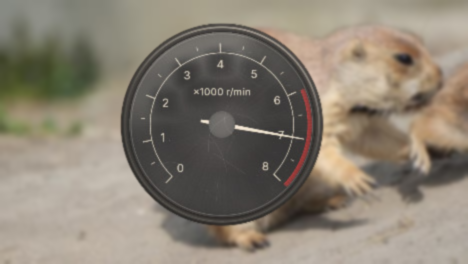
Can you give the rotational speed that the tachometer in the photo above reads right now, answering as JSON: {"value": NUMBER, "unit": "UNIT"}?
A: {"value": 7000, "unit": "rpm"}
